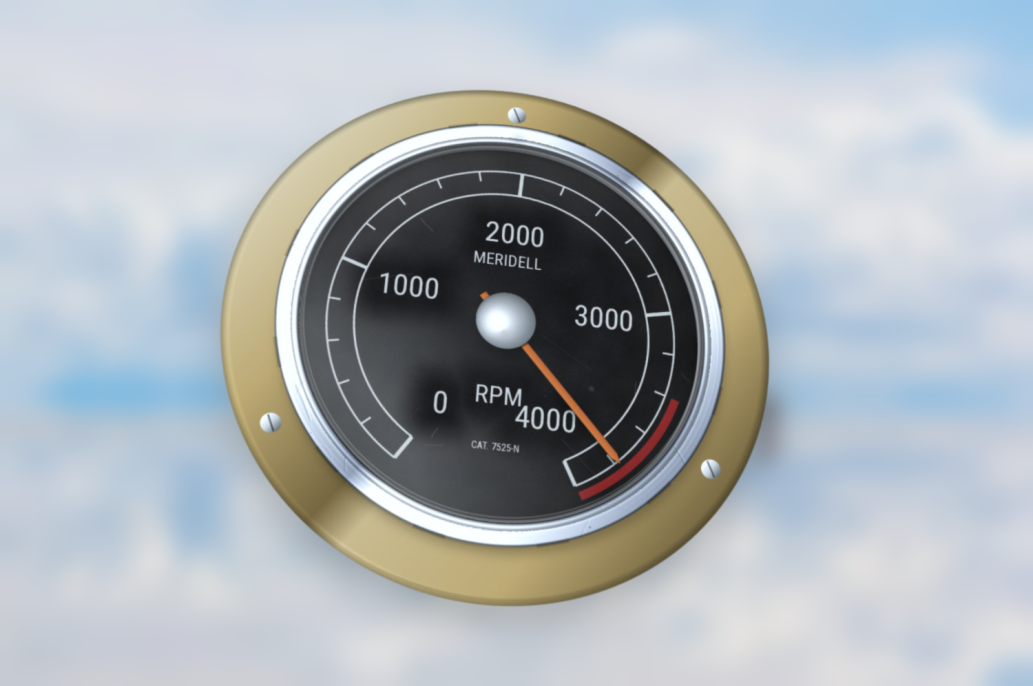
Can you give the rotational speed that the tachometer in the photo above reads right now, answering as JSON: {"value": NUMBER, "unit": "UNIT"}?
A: {"value": 3800, "unit": "rpm"}
